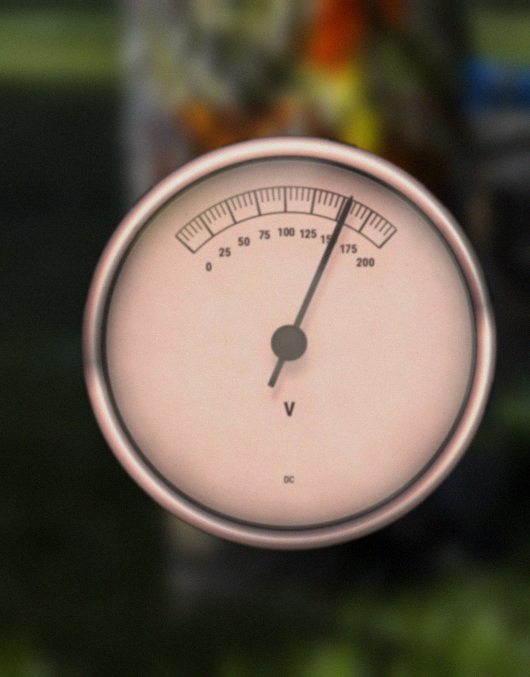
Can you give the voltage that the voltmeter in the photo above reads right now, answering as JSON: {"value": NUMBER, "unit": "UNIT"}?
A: {"value": 155, "unit": "V"}
